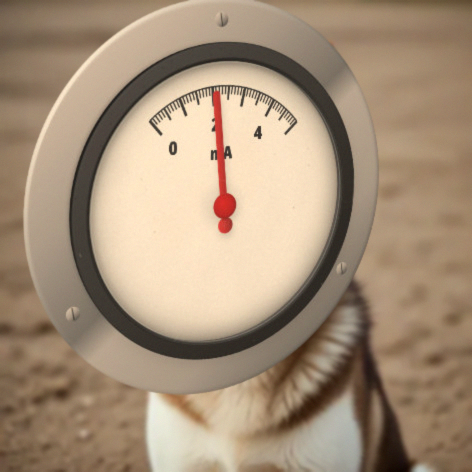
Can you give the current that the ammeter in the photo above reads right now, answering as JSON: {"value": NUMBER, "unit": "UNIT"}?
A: {"value": 2, "unit": "mA"}
